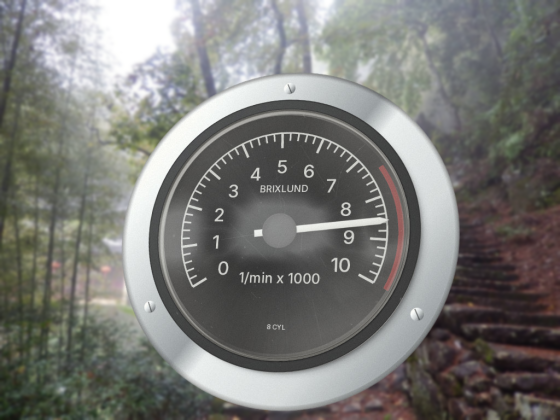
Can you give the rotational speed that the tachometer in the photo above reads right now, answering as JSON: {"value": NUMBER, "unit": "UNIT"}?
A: {"value": 8600, "unit": "rpm"}
